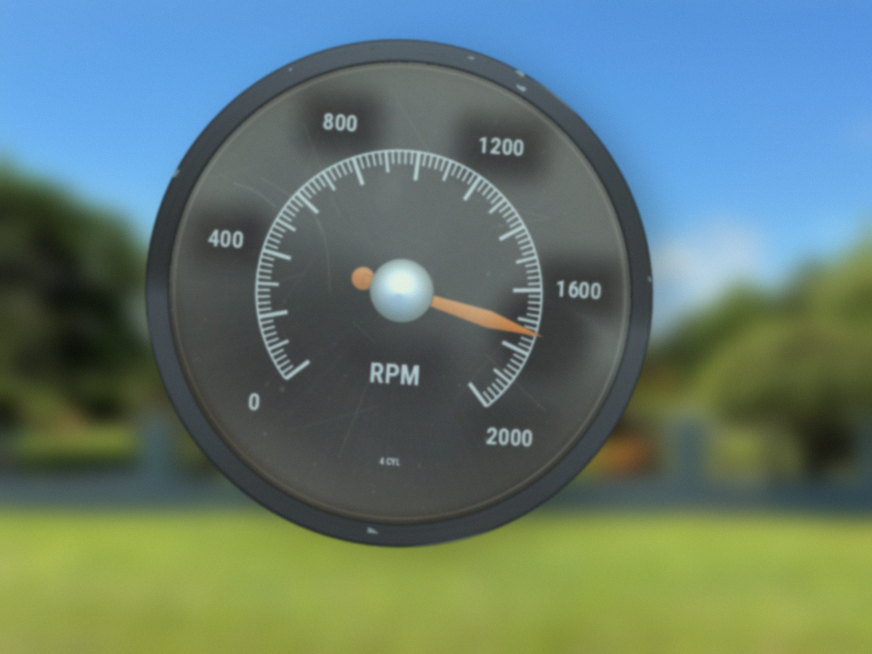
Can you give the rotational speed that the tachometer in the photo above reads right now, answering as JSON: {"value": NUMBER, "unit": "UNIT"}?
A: {"value": 1740, "unit": "rpm"}
